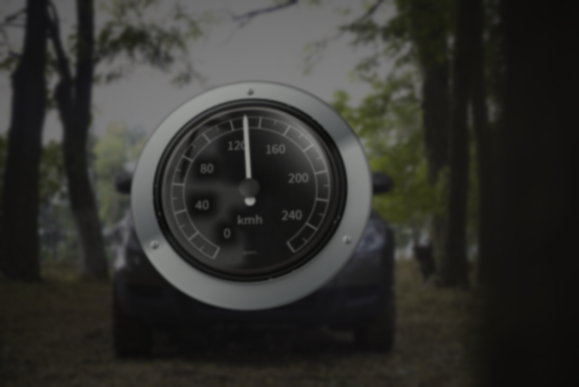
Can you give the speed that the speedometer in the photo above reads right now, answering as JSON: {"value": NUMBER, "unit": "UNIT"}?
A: {"value": 130, "unit": "km/h"}
